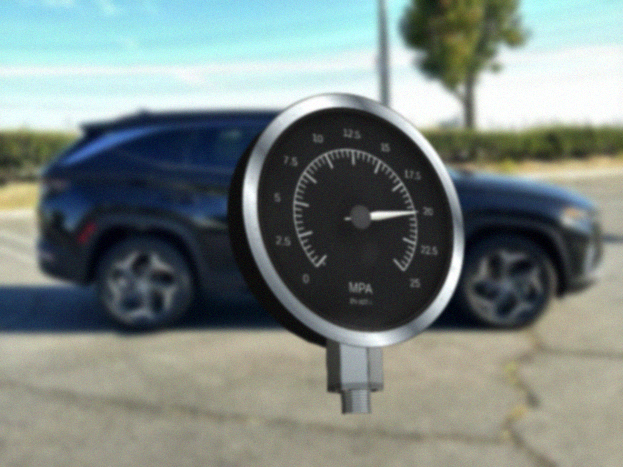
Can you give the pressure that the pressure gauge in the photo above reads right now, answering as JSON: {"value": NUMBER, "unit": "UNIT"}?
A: {"value": 20, "unit": "MPa"}
